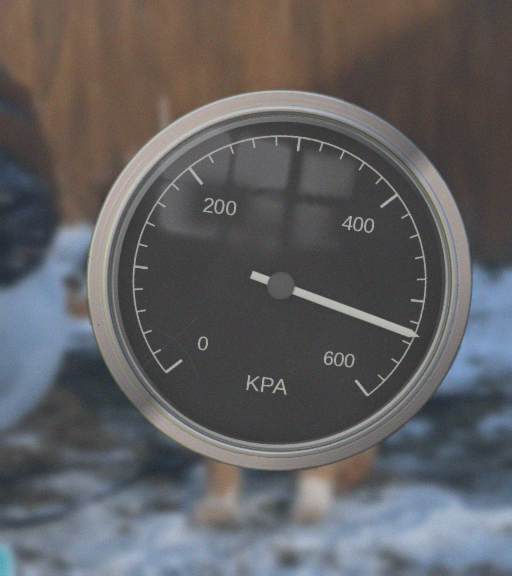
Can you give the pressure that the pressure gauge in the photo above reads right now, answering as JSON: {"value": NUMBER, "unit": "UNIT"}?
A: {"value": 530, "unit": "kPa"}
